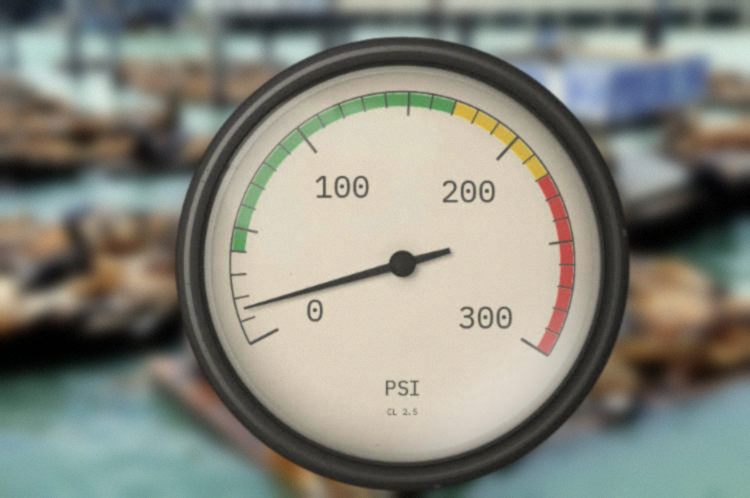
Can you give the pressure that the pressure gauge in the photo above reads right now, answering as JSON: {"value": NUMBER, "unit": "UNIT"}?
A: {"value": 15, "unit": "psi"}
